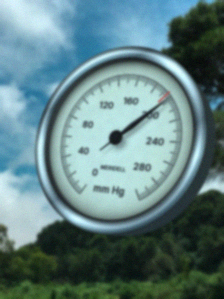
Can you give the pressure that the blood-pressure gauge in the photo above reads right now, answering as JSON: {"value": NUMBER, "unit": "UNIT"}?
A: {"value": 200, "unit": "mmHg"}
